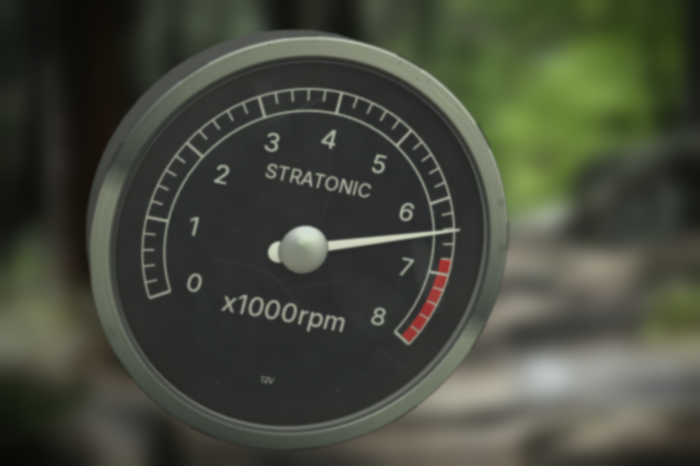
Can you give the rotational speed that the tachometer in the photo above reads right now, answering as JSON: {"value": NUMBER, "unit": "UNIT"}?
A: {"value": 6400, "unit": "rpm"}
